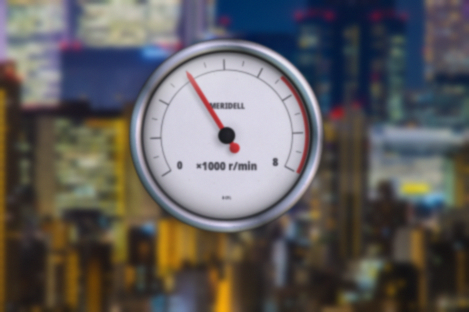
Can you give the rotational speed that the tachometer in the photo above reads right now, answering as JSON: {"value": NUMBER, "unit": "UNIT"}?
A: {"value": 3000, "unit": "rpm"}
